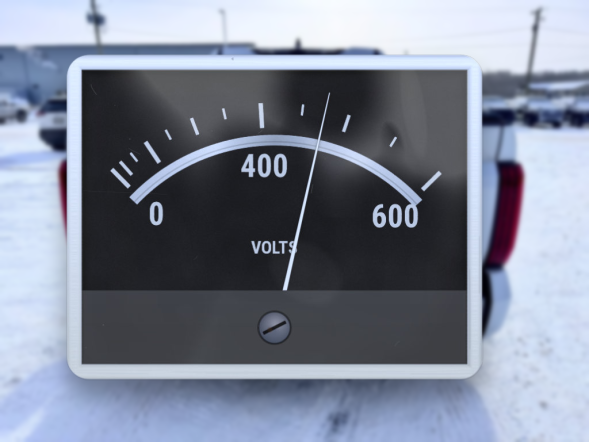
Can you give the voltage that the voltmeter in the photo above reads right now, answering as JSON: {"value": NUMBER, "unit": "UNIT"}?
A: {"value": 475, "unit": "V"}
